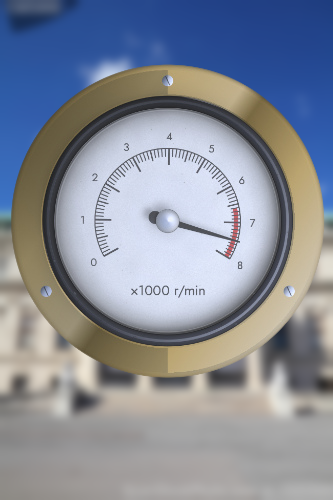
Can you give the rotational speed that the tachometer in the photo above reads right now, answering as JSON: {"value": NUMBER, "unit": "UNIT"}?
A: {"value": 7500, "unit": "rpm"}
